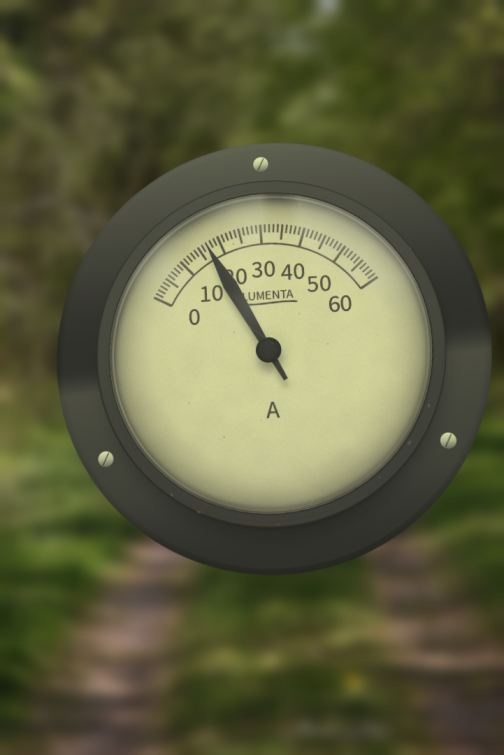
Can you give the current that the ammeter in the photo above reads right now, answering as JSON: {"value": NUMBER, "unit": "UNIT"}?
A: {"value": 17, "unit": "A"}
